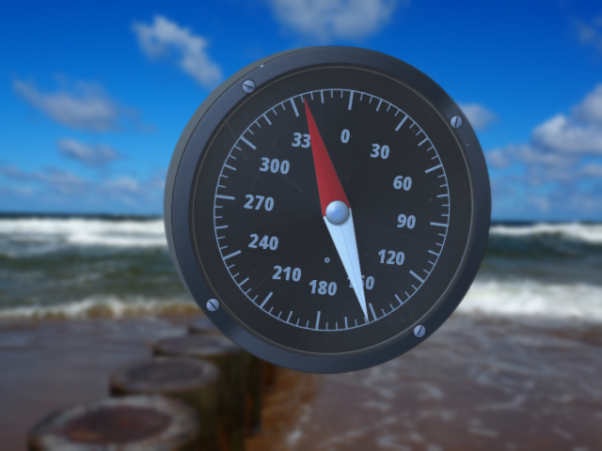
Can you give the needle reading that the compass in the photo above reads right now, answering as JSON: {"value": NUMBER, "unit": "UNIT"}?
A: {"value": 335, "unit": "°"}
